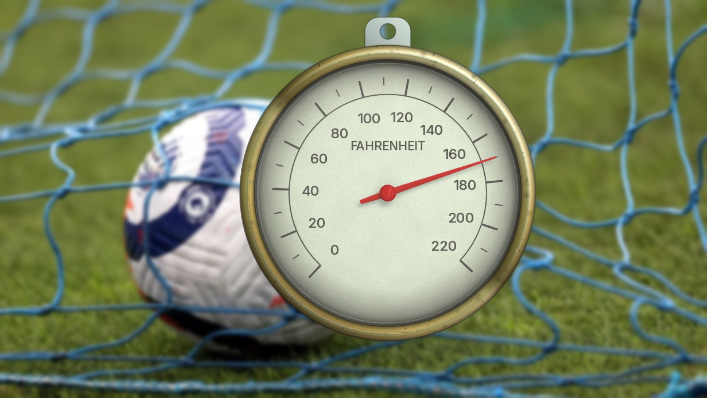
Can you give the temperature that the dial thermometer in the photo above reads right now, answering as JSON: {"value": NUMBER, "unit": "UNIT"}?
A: {"value": 170, "unit": "°F"}
